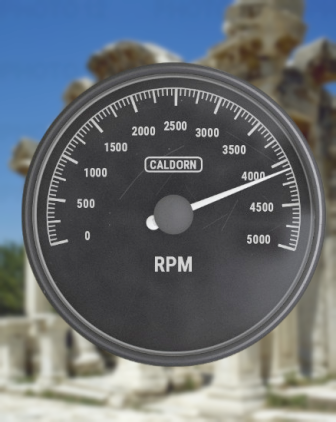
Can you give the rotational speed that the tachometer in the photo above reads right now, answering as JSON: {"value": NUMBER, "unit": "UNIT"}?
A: {"value": 4100, "unit": "rpm"}
